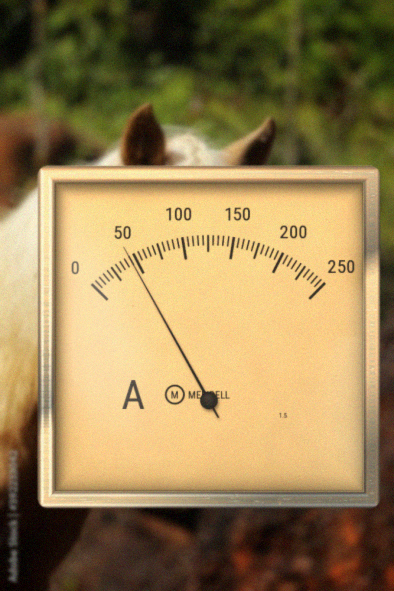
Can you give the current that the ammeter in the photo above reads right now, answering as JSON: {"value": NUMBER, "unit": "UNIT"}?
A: {"value": 45, "unit": "A"}
